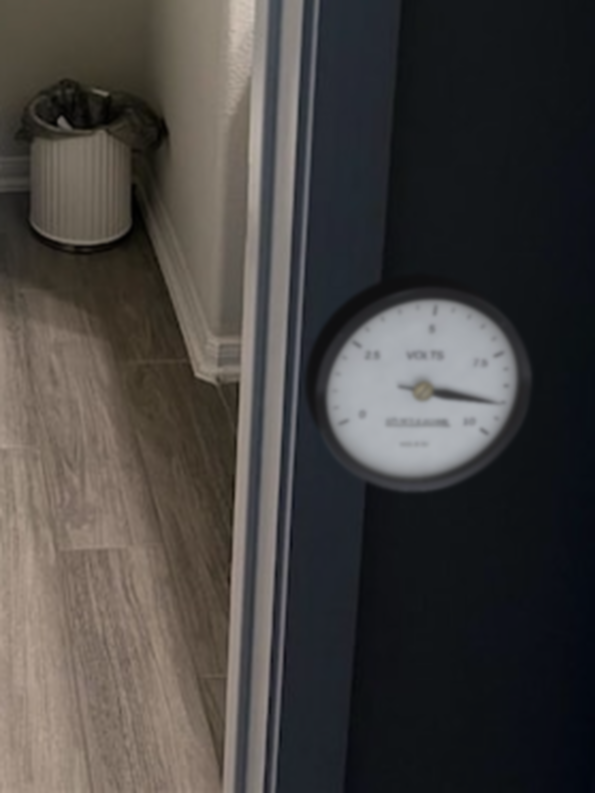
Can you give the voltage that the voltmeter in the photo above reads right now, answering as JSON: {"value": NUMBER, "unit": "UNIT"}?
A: {"value": 9, "unit": "V"}
